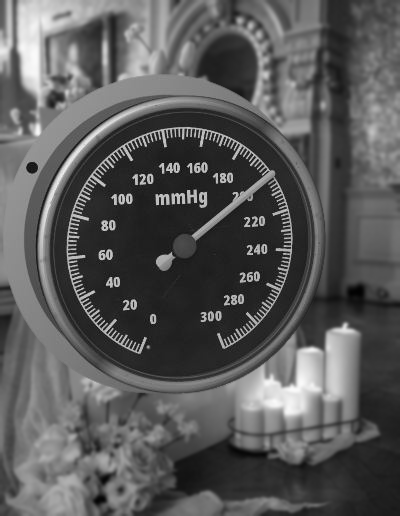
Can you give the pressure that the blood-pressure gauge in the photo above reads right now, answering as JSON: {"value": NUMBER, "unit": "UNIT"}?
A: {"value": 200, "unit": "mmHg"}
